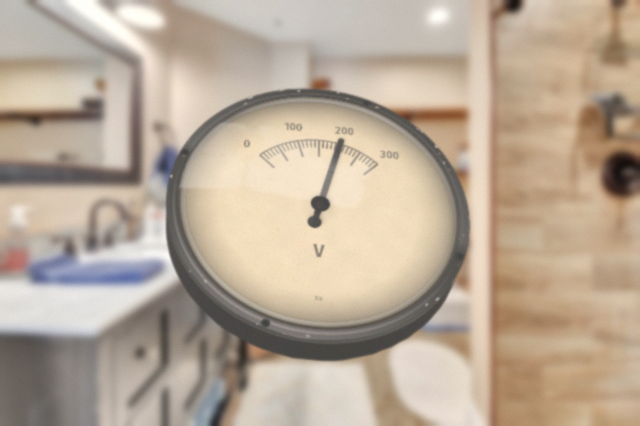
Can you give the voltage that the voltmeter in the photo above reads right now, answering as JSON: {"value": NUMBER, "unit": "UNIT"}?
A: {"value": 200, "unit": "V"}
